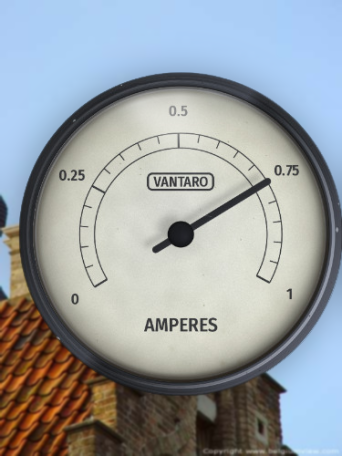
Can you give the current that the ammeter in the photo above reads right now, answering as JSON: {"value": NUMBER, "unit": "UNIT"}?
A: {"value": 0.75, "unit": "A"}
